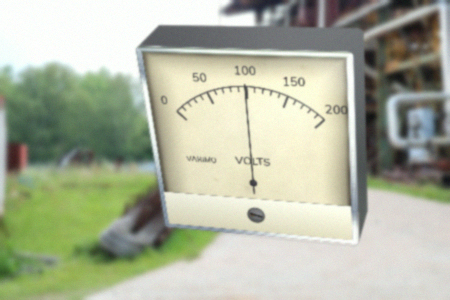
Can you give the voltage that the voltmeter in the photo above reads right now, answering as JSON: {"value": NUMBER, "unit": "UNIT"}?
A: {"value": 100, "unit": "V"}
